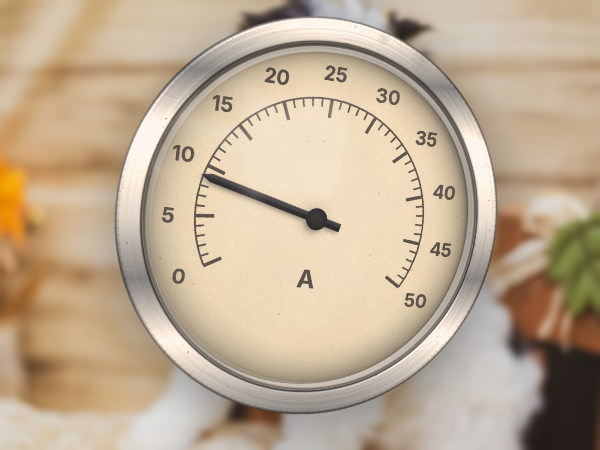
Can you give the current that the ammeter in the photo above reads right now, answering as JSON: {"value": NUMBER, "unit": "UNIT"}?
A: {"value": 9, "unit": "A"}
